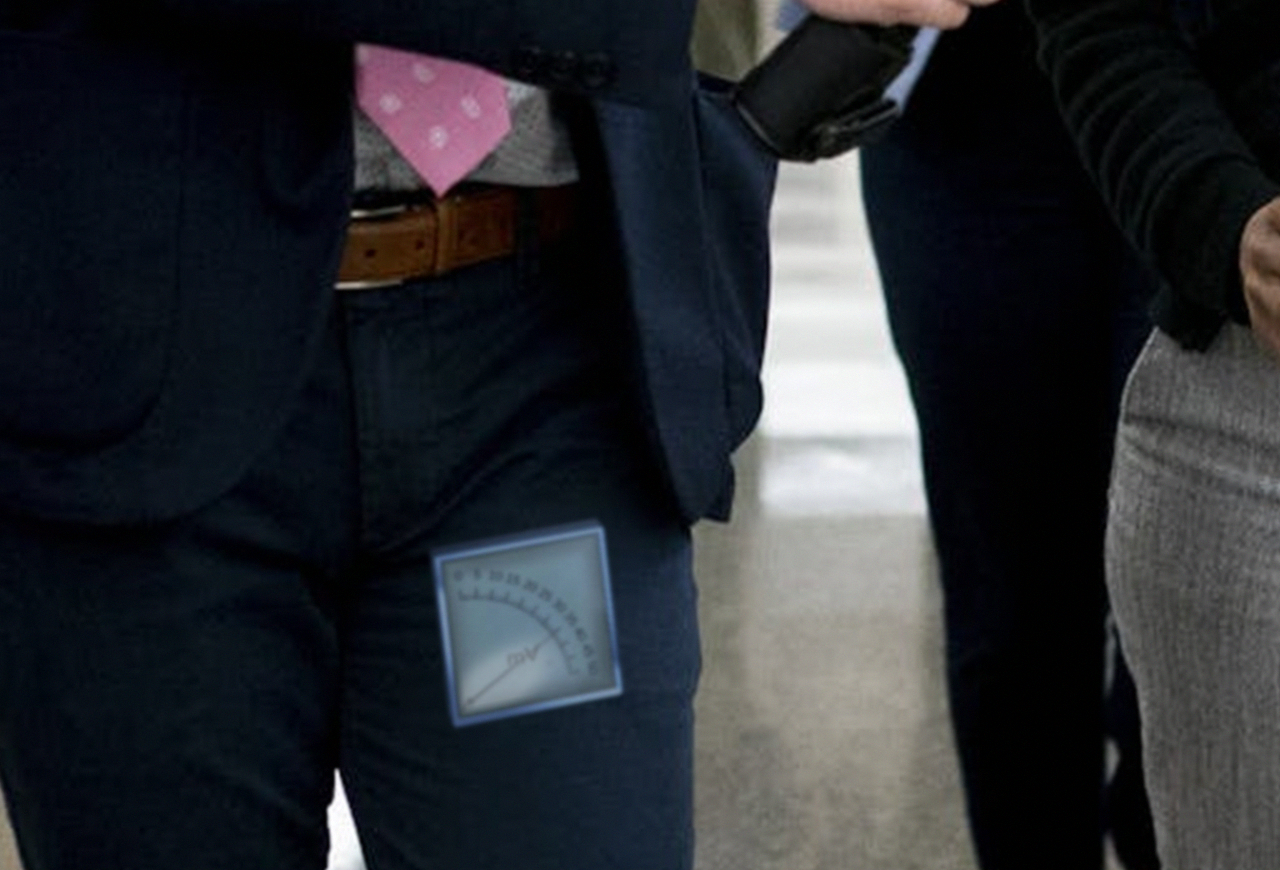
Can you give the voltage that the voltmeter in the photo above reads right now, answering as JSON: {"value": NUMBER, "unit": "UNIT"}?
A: {"value": 35, "unit": "mV"}
